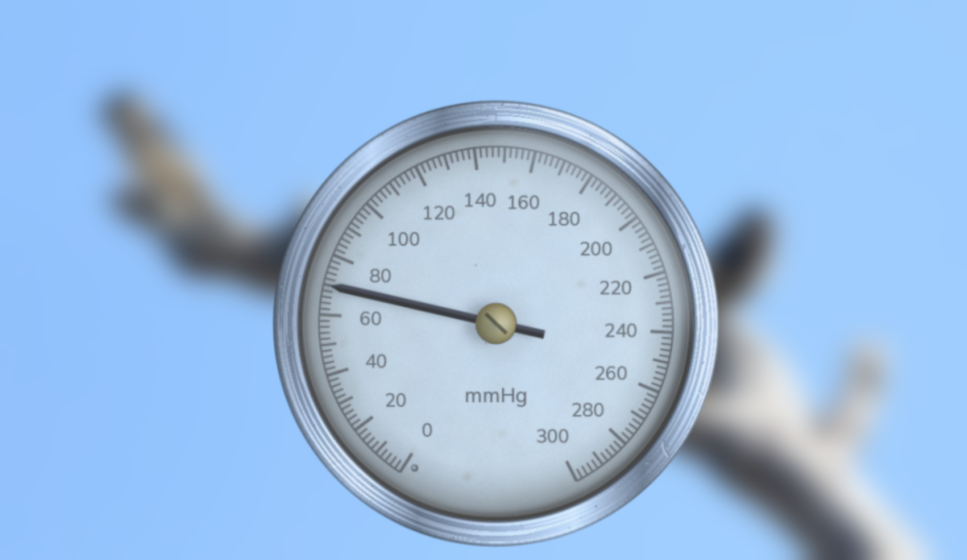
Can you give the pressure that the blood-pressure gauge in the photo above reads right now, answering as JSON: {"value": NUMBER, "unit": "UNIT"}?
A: {"value": 70, "unit": "mmHg"}
